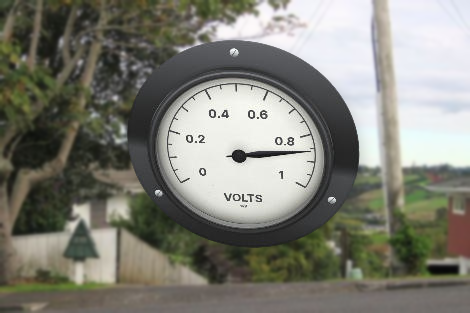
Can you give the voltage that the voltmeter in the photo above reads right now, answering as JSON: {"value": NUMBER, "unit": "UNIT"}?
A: {"value": 0.85, "unit": "V"}
